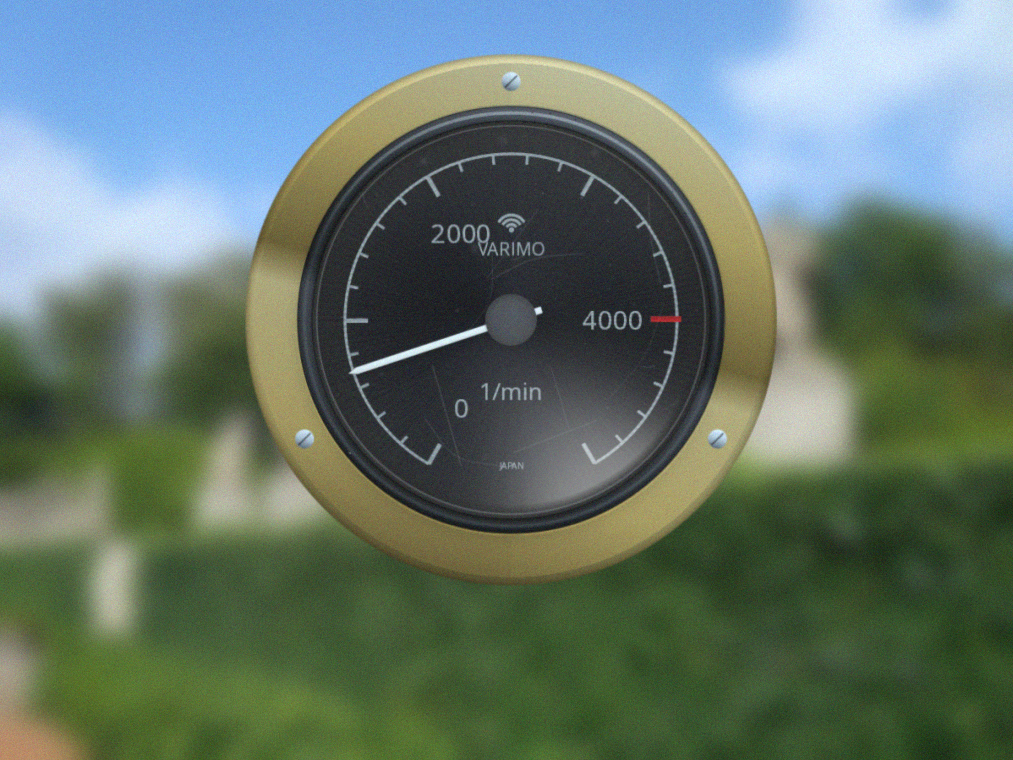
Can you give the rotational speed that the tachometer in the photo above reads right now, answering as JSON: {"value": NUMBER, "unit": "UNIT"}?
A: {"value": 700, "unit": "rpm"}
